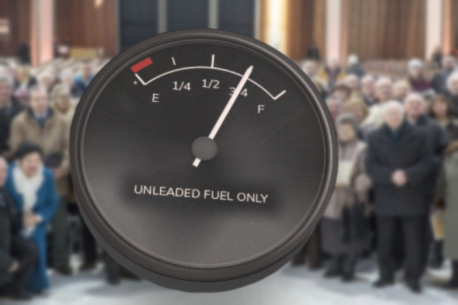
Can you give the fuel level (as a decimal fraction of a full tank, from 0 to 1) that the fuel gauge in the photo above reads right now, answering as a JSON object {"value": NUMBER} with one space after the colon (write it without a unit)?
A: {"value": 0.75}
